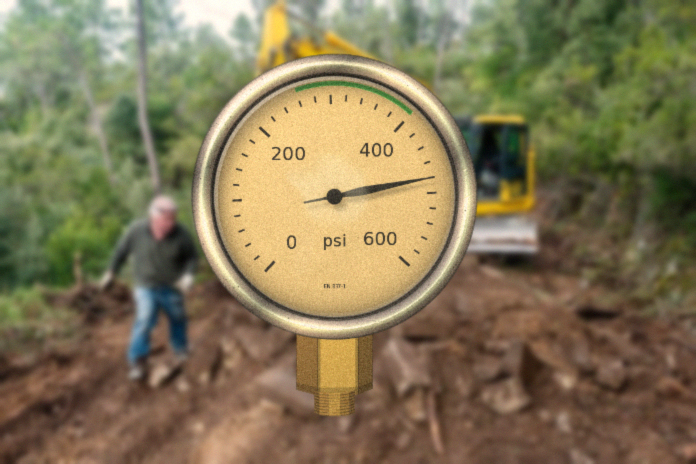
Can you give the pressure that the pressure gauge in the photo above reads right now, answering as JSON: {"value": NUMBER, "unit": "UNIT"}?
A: {"value": 480, "unit": "psi"}
